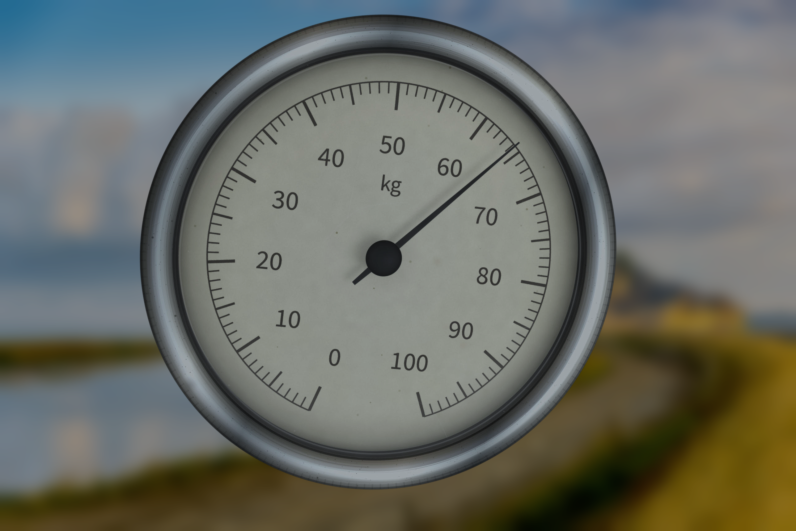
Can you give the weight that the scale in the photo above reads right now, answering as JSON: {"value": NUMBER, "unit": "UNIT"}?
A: {"value": 64, "unit": "kg"}
